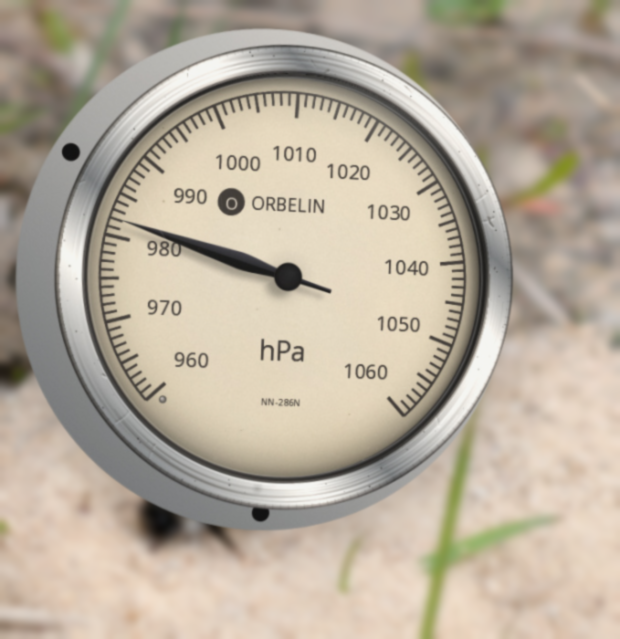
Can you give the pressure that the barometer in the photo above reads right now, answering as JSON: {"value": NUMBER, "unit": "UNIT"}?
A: {"value": 982, "unit": "hPa"}
